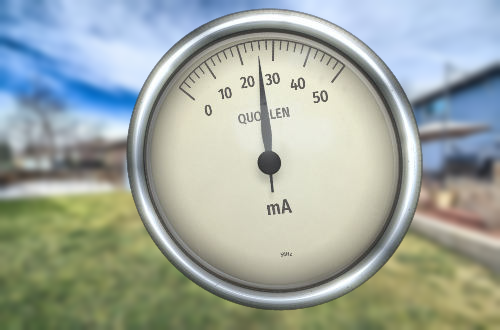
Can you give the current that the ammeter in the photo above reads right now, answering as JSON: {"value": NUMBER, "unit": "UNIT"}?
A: {"value": 26, "unit": "mA"}
